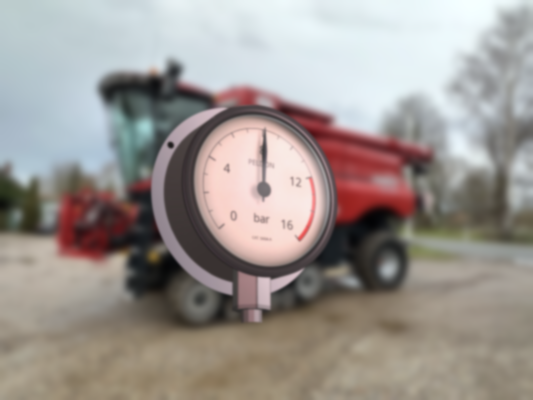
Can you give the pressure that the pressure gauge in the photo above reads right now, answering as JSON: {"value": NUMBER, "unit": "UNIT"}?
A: {"value": 8, "unit": "bar"}
